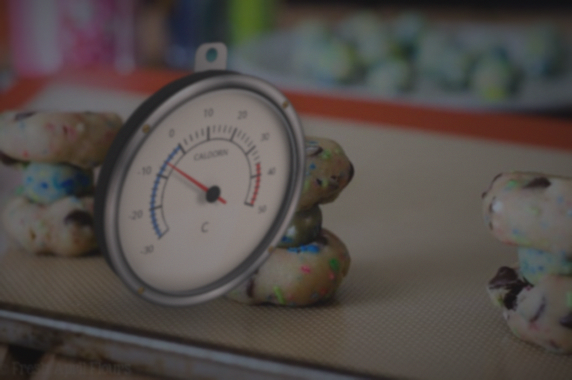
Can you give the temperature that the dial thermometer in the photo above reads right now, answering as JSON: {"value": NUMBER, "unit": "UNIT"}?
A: {"value": -6, "unit": "°C"}
